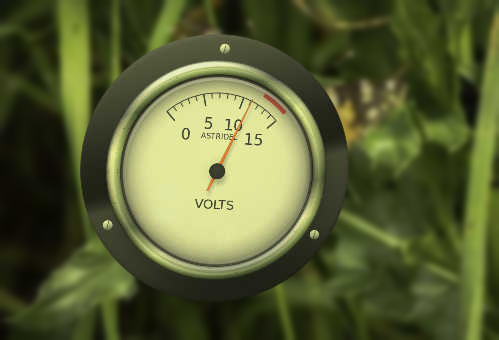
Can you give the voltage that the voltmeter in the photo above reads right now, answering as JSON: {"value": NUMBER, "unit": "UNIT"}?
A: {"value": 11, "unit": "V"}
